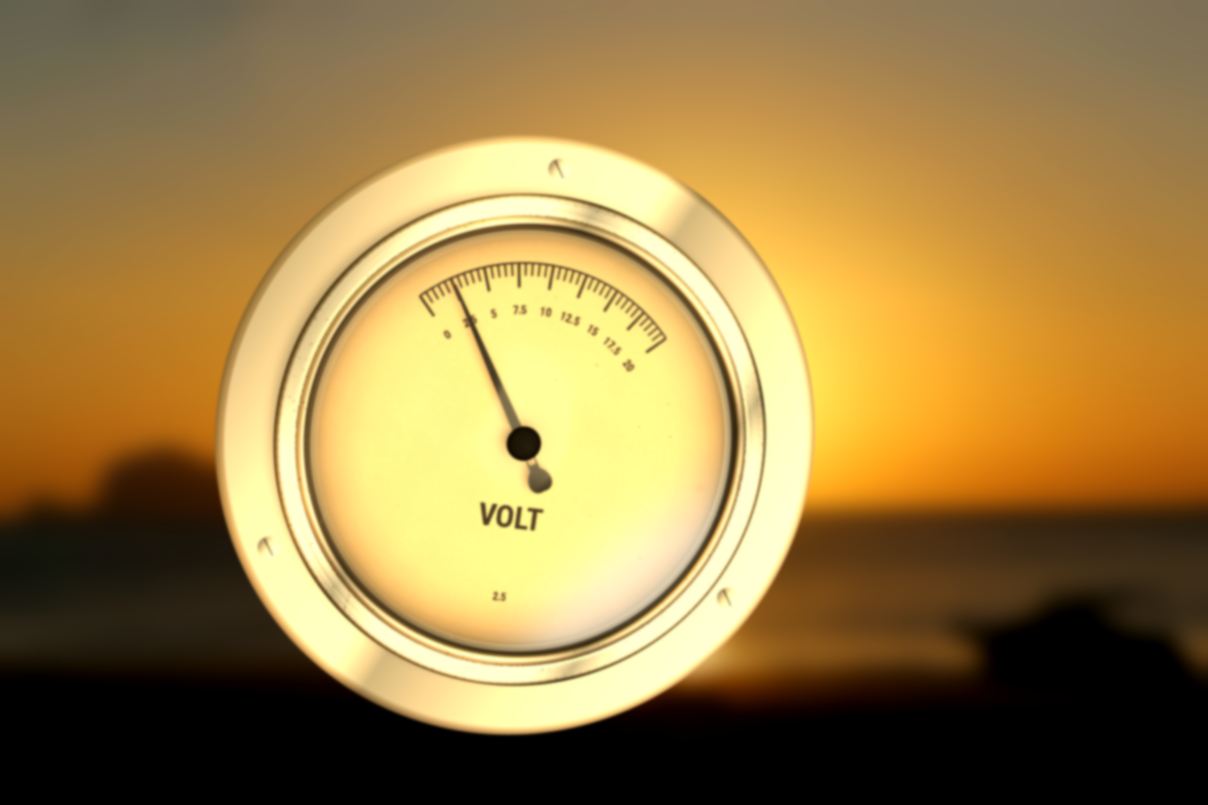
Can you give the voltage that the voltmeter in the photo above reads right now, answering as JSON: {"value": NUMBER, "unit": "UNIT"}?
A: {"value": 2.5, "unit": "V"}
